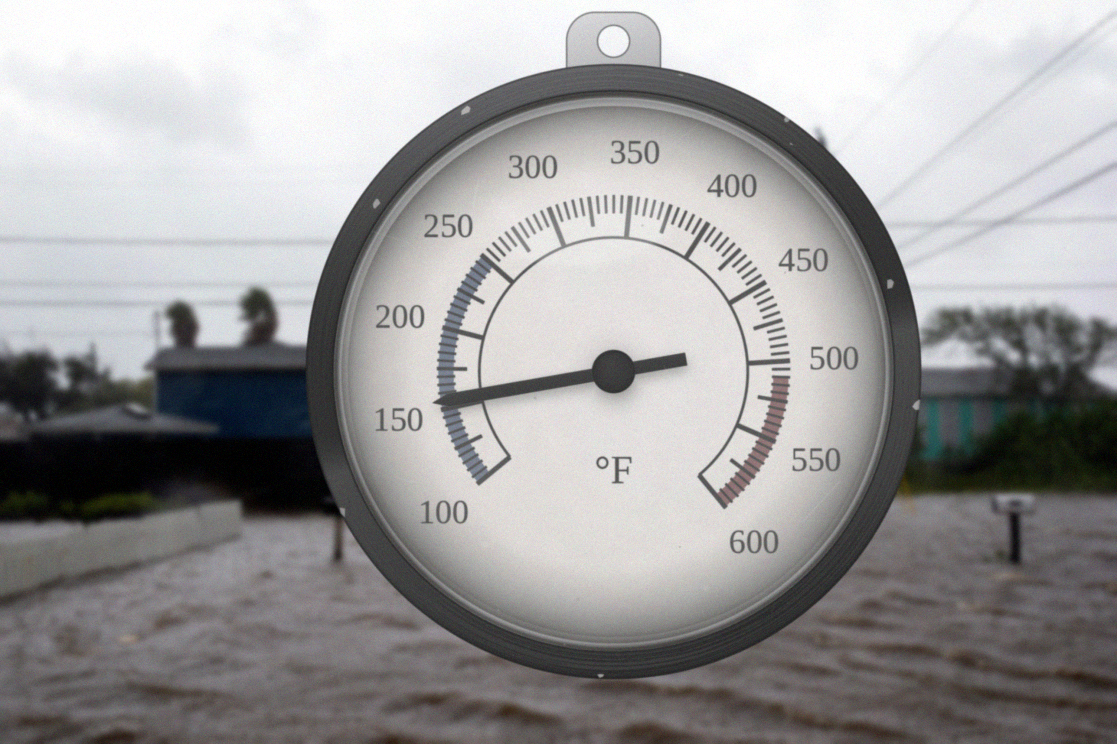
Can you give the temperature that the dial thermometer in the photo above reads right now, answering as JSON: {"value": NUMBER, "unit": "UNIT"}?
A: {"value": 155, "unit": "°F"}
